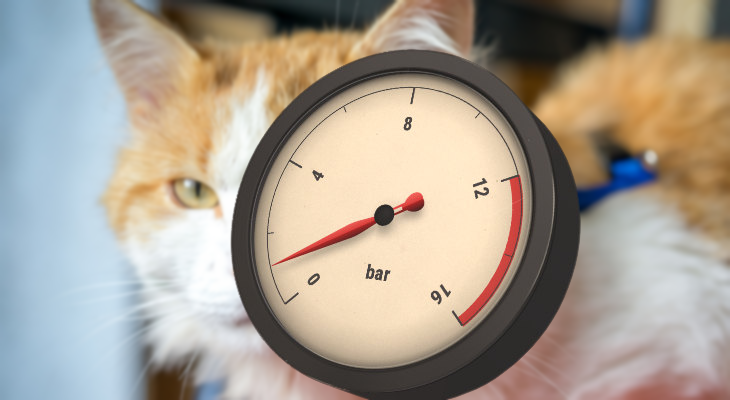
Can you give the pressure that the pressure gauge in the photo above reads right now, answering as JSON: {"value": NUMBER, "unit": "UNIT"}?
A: {"value": 1, "unit": "bar"}
